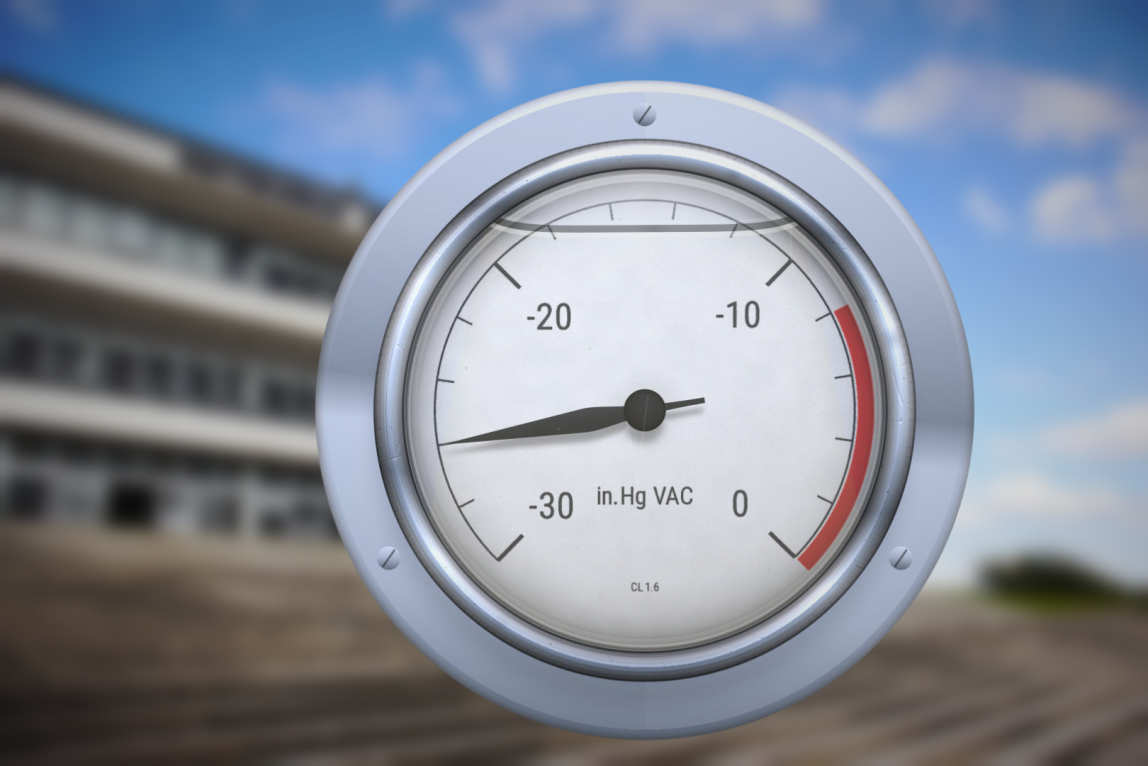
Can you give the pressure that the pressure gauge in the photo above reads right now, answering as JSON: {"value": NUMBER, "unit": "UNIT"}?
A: {"value": -26, "unit": "inHg"}
